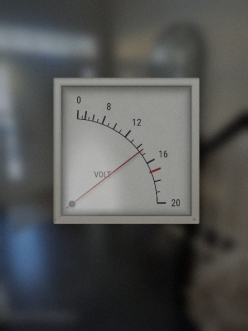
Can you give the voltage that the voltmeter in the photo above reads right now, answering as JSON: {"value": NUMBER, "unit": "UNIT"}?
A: {"value": 14.5, "unit": "V"}
